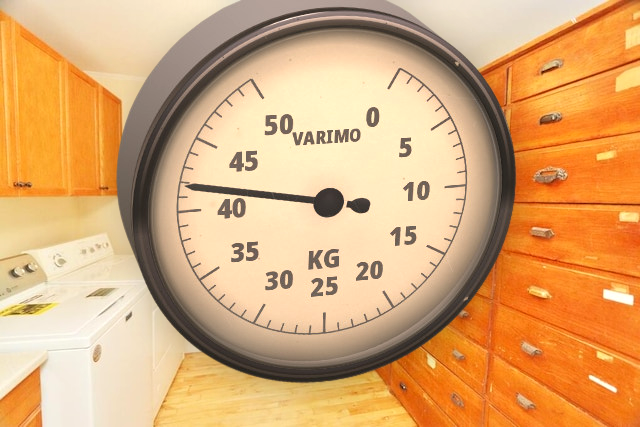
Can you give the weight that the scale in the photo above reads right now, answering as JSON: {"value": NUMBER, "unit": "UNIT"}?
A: {"value": 42, "unit": "kg"}
